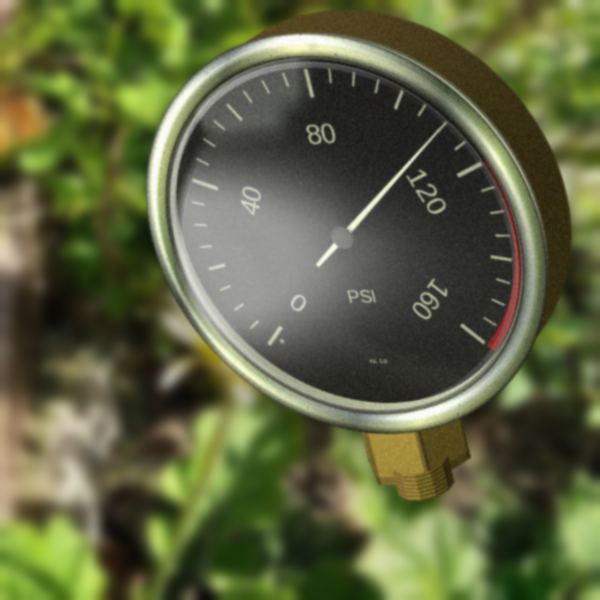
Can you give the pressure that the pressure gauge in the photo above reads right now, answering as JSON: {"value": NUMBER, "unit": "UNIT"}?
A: {"value": 110, "unit": "psi"}
